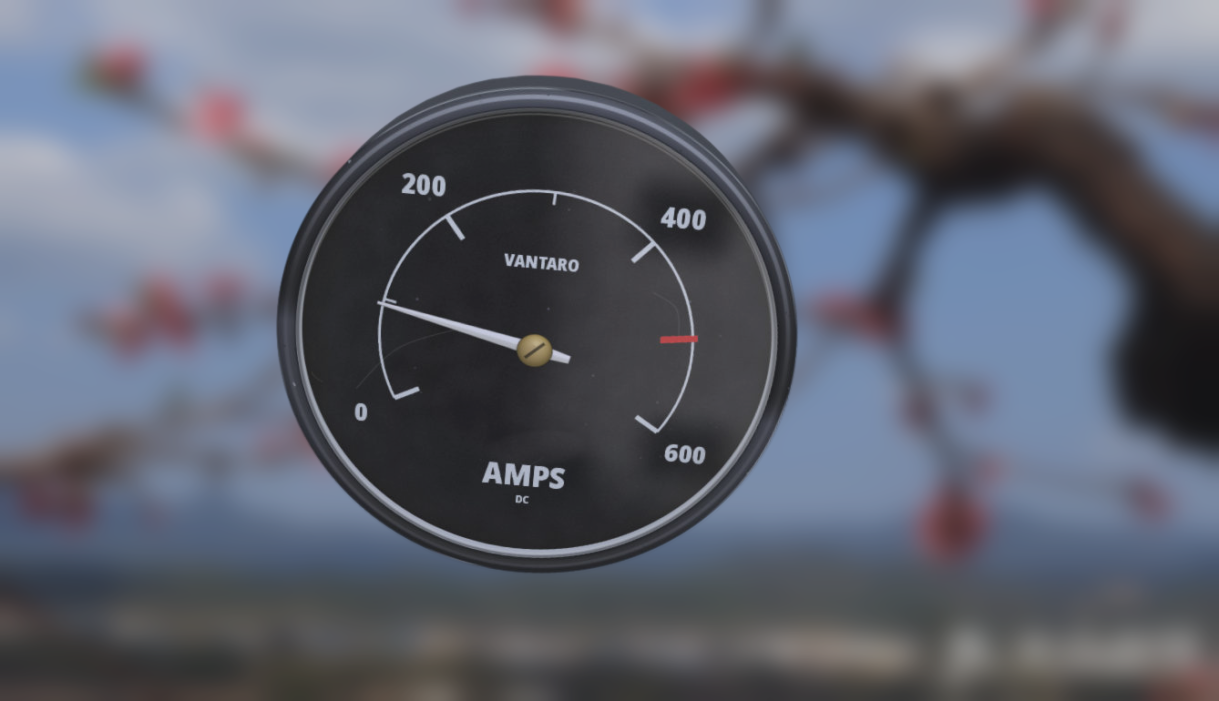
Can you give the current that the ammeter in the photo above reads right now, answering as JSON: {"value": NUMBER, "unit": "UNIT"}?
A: {"value": 100, "unit": "A"}
